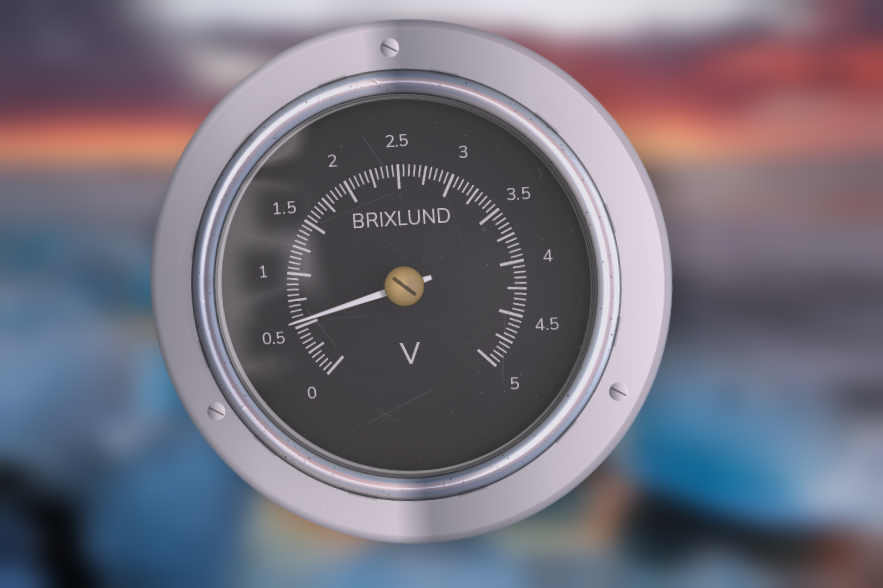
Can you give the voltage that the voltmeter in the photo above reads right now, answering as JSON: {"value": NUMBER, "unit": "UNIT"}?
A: {"value": 0.55, "unit": "V"}
